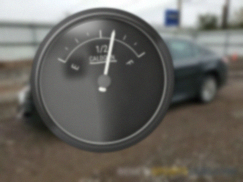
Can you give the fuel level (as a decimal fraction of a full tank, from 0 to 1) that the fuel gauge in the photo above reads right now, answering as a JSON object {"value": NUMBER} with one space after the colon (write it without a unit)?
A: {"value": 0.625}
